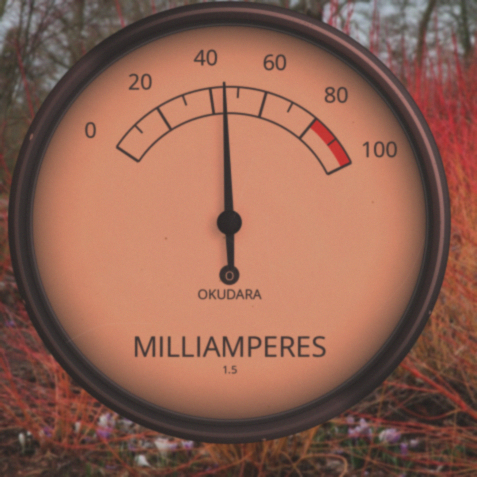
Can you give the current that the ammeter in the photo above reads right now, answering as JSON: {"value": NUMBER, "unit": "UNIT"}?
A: {"value": 45, "unit": "mA"}
